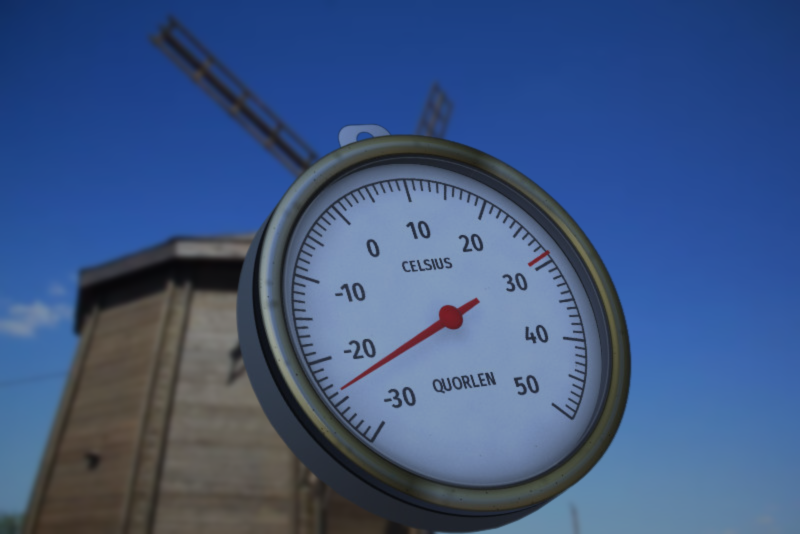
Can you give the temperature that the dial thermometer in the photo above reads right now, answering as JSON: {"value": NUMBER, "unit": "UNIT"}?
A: {"value": -24, "unit": "°C"}
